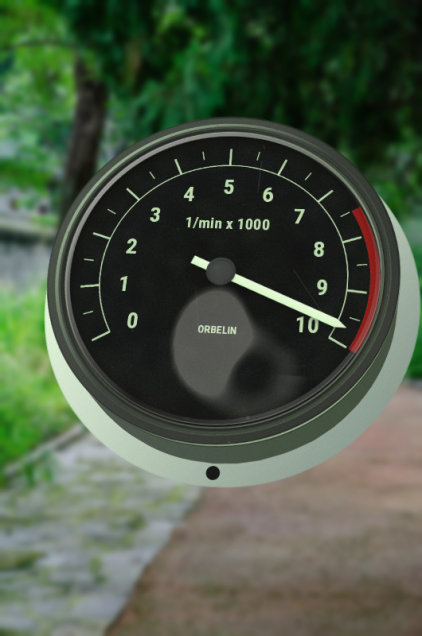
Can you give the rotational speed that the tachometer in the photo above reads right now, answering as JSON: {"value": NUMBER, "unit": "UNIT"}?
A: {"value": 9750, "unit": "rpm"}
